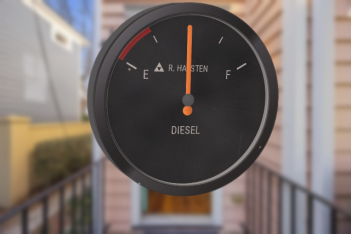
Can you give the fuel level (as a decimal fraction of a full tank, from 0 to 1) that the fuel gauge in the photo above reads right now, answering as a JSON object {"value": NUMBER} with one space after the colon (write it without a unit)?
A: {"value": 0.5}
